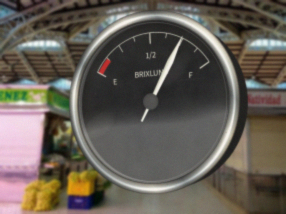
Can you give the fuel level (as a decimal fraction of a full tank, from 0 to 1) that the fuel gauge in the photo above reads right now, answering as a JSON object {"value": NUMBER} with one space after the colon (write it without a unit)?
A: {"value": 0.75}
